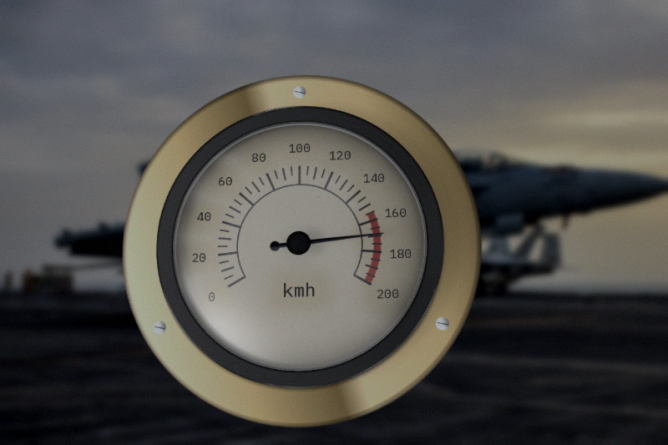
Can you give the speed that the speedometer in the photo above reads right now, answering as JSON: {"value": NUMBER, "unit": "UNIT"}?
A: {"value": 170, "unit": "km/h"}
